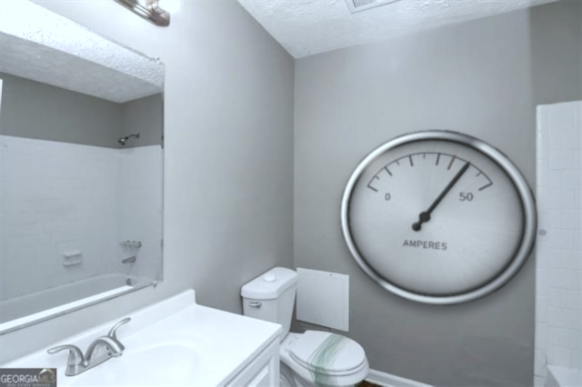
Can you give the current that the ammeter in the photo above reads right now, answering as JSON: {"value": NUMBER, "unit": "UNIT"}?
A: {"value": 40, "unit": "A"}
